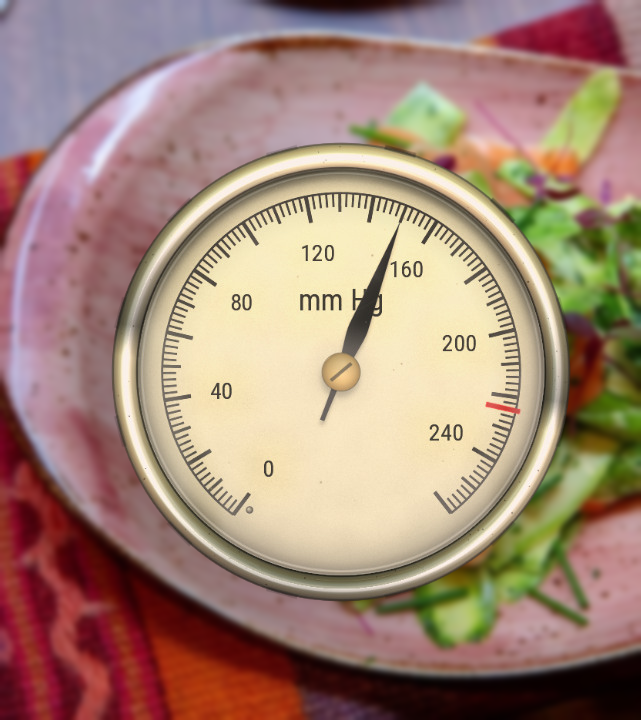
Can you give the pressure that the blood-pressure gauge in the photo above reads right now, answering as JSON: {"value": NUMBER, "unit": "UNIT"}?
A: {"value": 150, "unit": "mmHg"}
